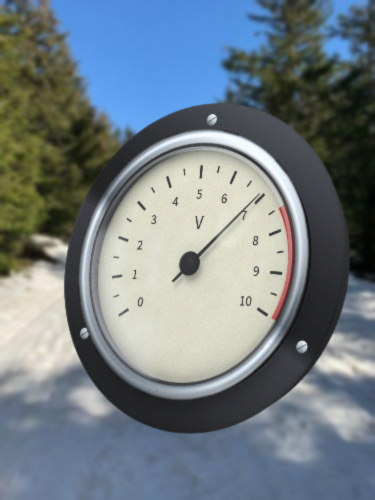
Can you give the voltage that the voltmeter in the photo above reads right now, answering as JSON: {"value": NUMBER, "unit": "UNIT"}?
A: {"value": 7, "unit": "V"}
